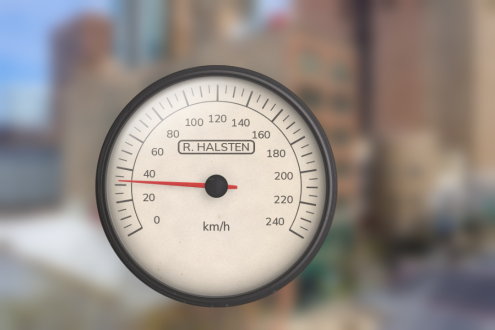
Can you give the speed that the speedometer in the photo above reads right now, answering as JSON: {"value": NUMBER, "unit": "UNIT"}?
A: {"value": 32.5, "unit": "km/h"}
